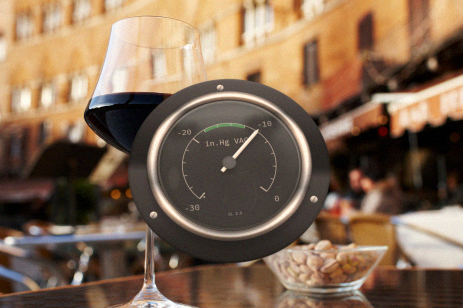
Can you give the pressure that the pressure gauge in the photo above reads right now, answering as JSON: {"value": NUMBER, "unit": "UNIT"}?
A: {"value": -10, "unit": "inHg"}
